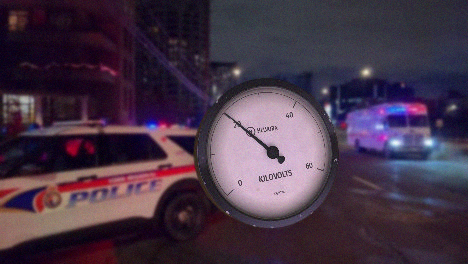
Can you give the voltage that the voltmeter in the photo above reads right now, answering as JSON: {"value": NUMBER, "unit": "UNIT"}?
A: {"value": 20, "unit": "kV"}
